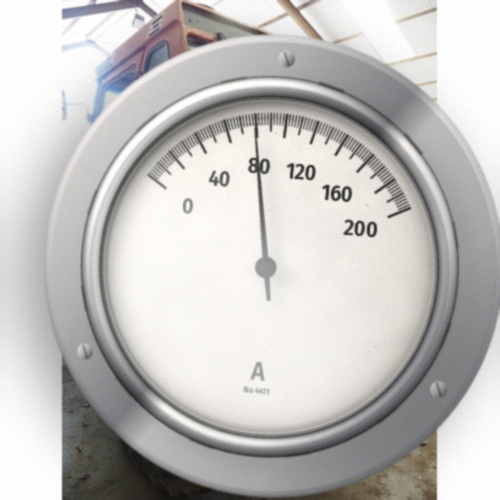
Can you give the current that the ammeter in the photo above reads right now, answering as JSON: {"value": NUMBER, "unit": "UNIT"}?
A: {"value": 80, "unit": "A"}
